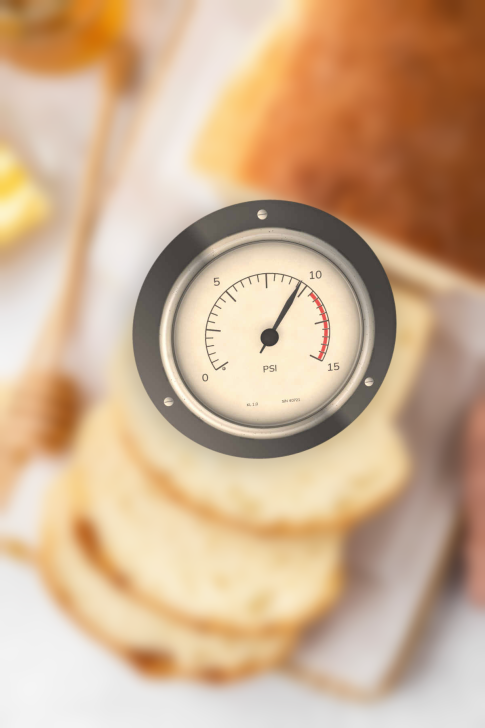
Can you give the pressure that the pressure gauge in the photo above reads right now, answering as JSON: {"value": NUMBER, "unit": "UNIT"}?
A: {"value": 9.5, "unit": "psi"}
